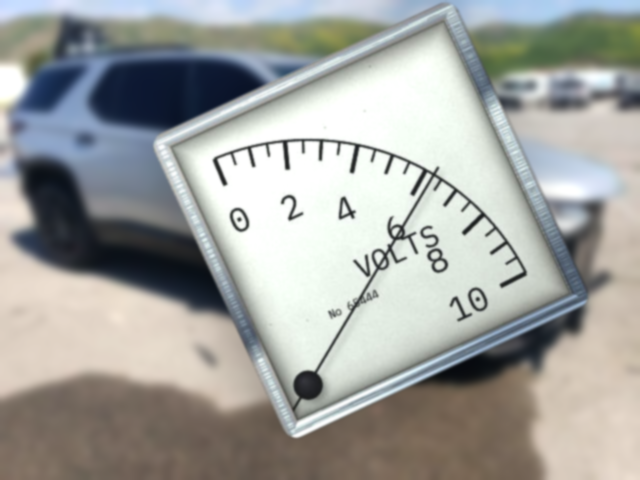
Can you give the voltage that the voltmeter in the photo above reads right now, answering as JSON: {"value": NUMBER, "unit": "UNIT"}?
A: {"value": 6.25, "unit": "V"}
